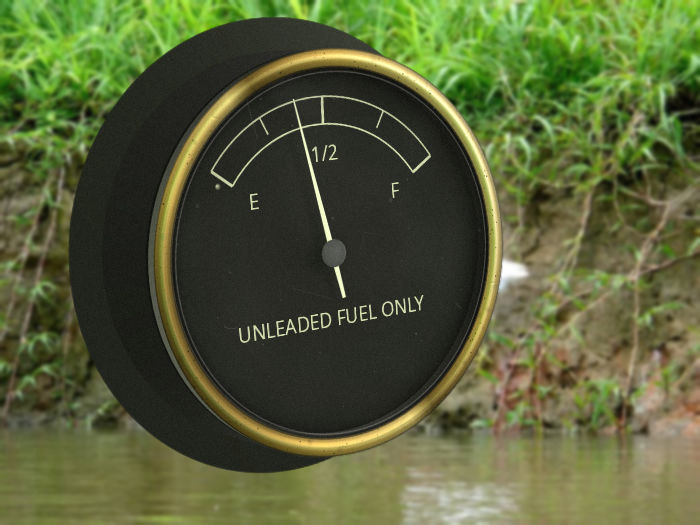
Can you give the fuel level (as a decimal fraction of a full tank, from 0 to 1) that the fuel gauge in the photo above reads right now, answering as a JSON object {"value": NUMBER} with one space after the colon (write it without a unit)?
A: {"value": 0.375}
